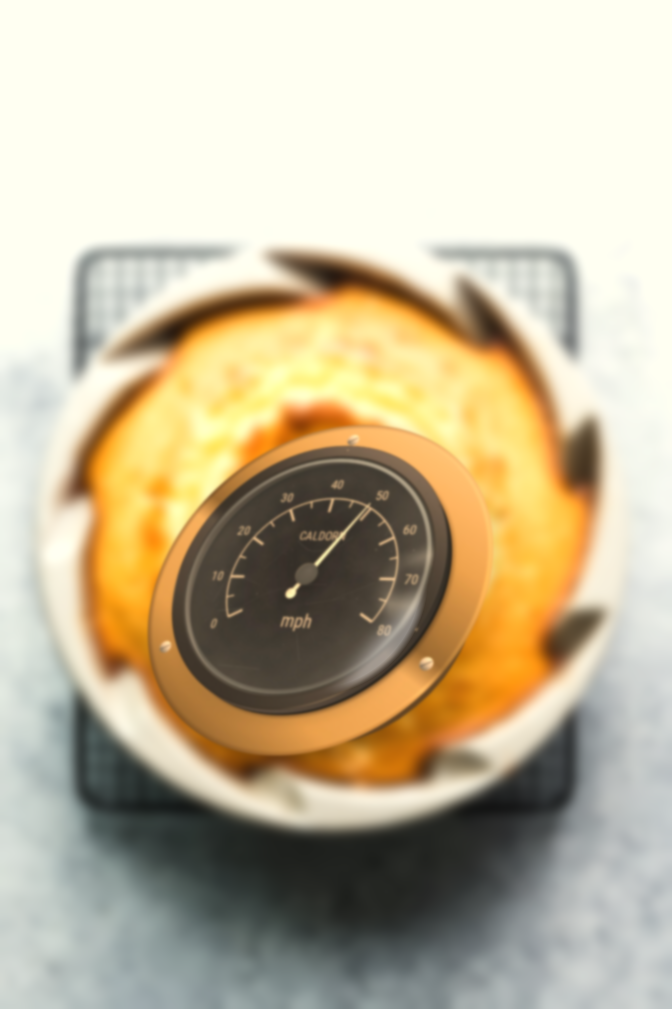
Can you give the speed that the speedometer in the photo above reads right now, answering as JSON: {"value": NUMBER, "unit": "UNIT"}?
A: {"value": 50, "unit": "mph"}
